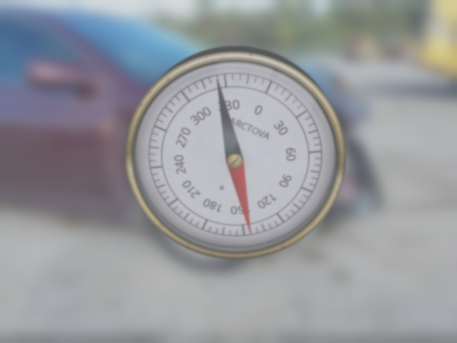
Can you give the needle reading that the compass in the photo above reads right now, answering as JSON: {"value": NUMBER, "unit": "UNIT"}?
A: {"value": 145, "unit": "°"}
